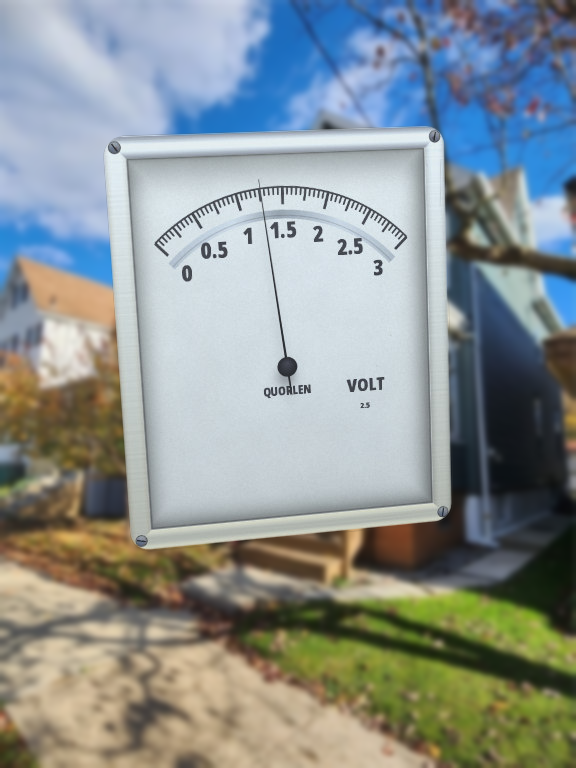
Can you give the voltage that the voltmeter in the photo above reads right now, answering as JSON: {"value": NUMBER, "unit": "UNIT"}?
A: {"value": 1.25, "unit": "V"}
